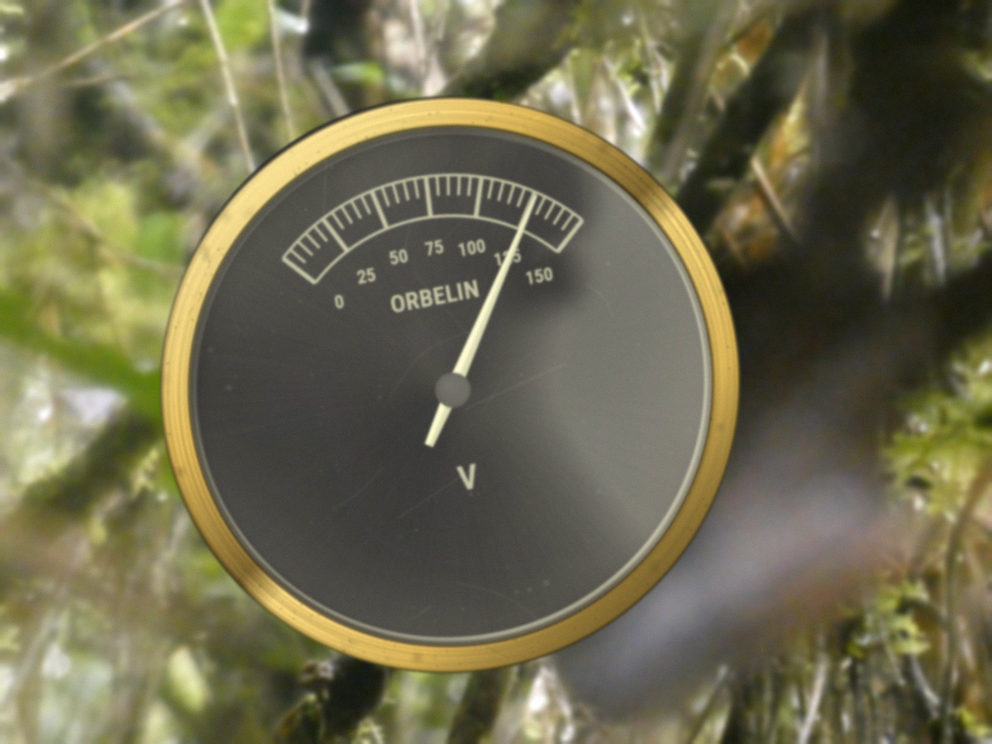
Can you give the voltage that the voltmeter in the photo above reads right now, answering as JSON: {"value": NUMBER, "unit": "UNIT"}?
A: {"value": 125, "unit": "V"}
